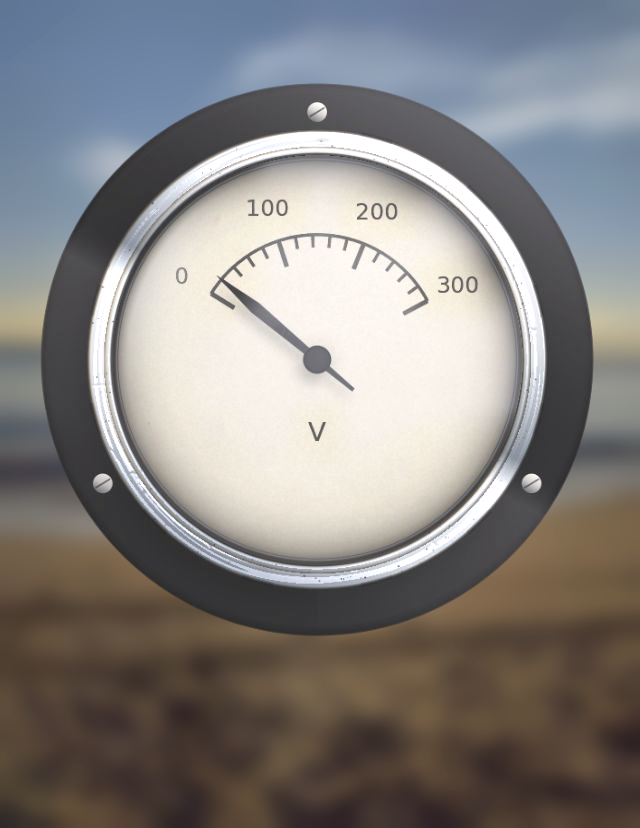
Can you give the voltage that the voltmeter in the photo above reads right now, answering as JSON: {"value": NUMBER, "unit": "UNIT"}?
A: {"value": 20, "unit": "V"}
